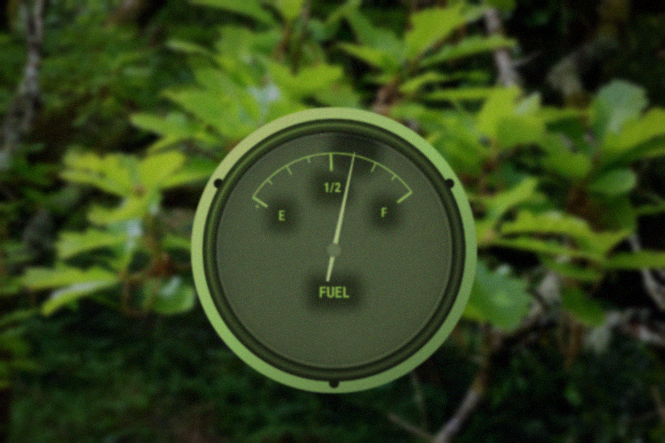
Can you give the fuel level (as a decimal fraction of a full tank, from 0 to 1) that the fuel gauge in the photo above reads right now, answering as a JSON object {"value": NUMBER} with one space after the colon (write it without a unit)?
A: {"value": 0.625}
